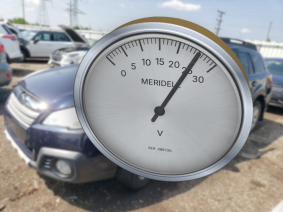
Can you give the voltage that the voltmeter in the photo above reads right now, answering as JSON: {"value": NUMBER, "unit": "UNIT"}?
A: {"value": 25, "unit": "V"}
